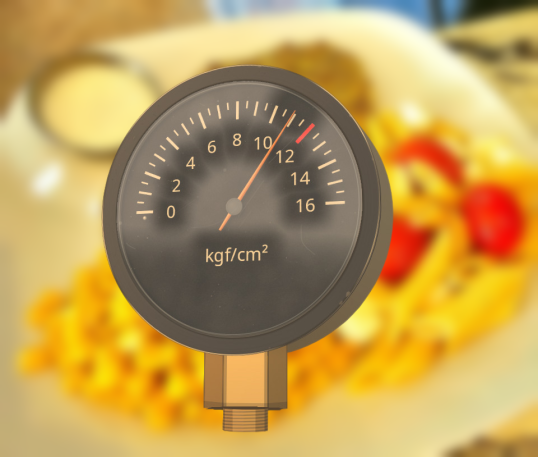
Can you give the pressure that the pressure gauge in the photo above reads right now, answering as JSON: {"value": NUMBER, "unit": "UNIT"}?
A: {"value": 11, "unit": "kg/cm²"}
